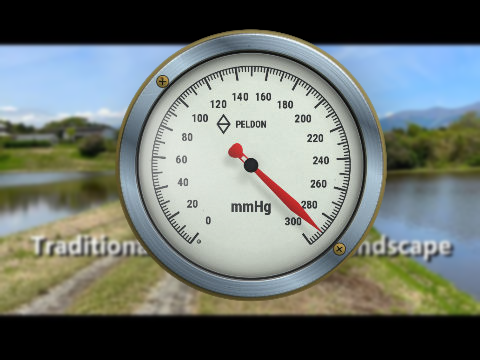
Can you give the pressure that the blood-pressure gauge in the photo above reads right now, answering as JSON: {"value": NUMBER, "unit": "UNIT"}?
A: {"value": 290, "unit": "mmHg"}
